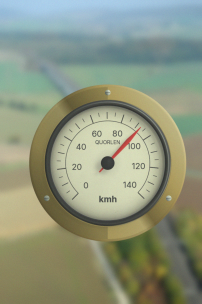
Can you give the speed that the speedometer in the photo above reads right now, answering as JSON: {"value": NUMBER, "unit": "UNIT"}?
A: {"value": 92.5, "unit": "km/h"}
